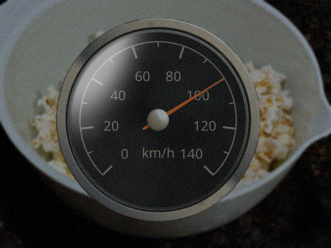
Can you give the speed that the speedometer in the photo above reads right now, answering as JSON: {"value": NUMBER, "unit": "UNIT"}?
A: {"value": 100, "unit": "km/h"}
